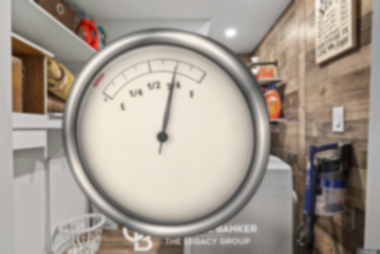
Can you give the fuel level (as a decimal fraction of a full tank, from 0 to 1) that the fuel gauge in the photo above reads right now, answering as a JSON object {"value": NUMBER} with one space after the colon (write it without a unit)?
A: {"value": 0.75}
